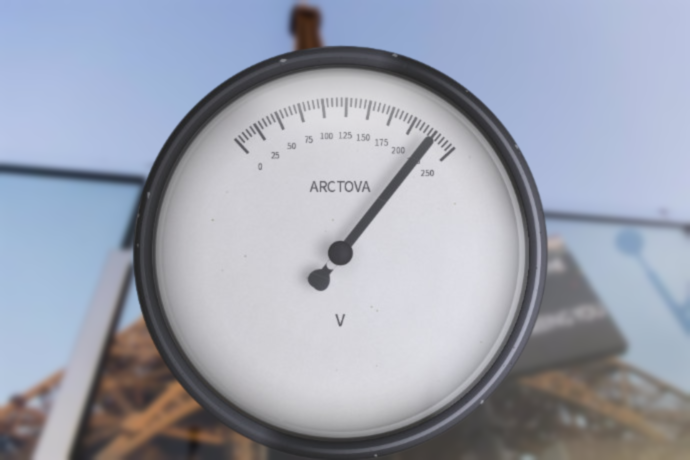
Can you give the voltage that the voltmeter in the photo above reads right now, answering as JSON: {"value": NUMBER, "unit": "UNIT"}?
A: {"value": 225, "unit": "V"}
